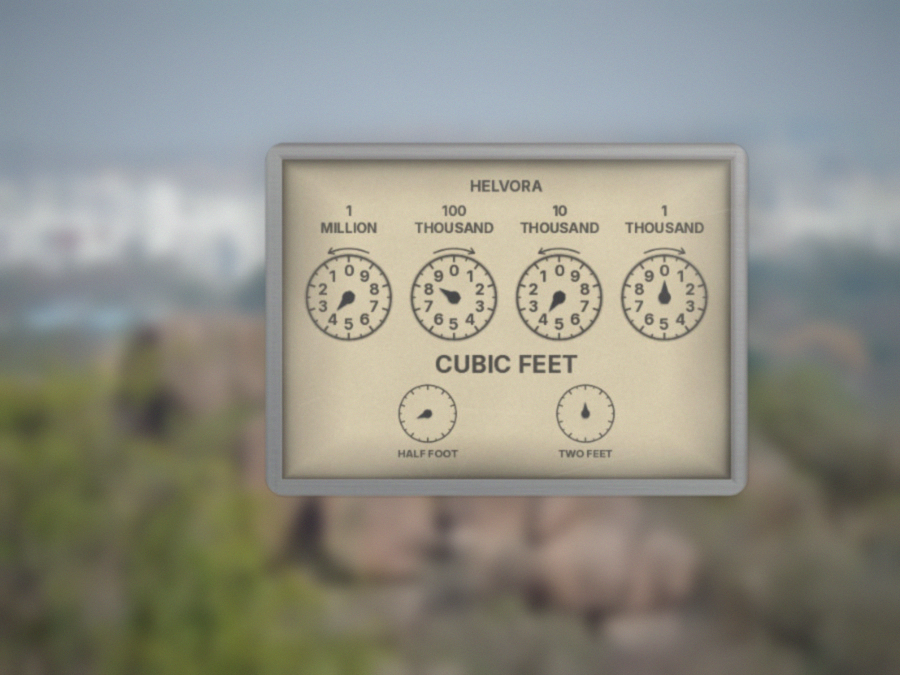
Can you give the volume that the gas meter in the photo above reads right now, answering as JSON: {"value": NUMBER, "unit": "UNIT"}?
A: {"value": 384000, "unit": "ft³"}
